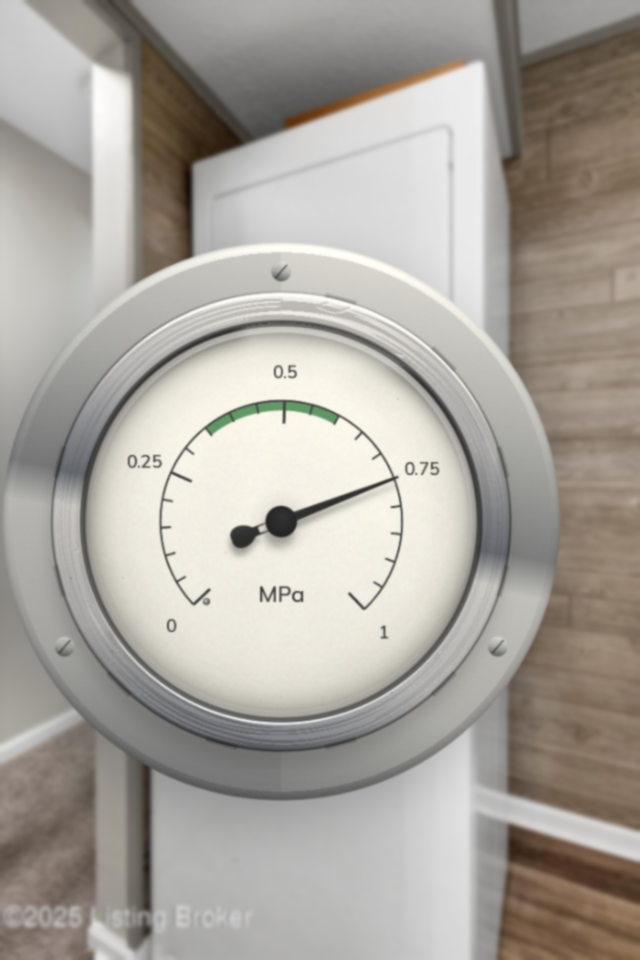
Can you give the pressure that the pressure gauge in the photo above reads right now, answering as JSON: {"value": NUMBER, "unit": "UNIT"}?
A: {"value": 0.75, "unit": "MPa"}
